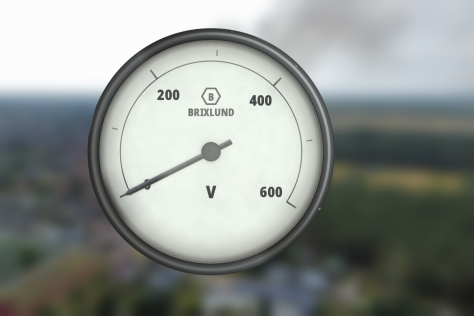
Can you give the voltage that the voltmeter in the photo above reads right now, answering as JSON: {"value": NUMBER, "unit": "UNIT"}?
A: {"value": 0, "unit": "V"}
